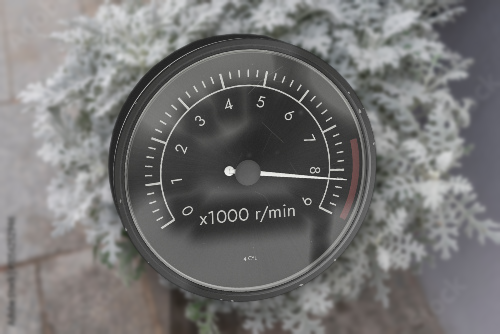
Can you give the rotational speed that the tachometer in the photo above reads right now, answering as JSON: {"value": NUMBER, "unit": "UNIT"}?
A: {"value": 8200, "unit": "rpm"}
